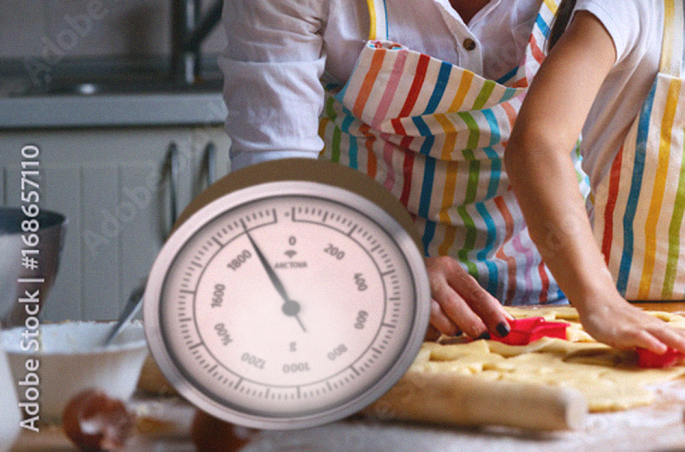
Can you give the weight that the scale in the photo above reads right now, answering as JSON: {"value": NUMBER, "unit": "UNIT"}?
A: {"value": 1900, "unit": "g"}
